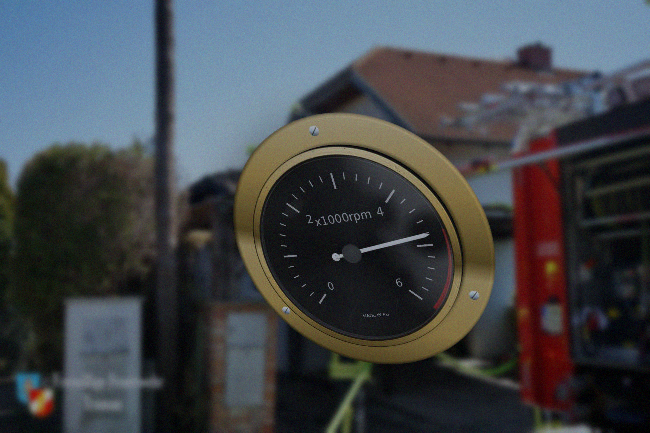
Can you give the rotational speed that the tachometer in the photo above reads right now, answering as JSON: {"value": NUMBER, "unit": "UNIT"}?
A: {"value": 4800, "unit": "rpm"}
